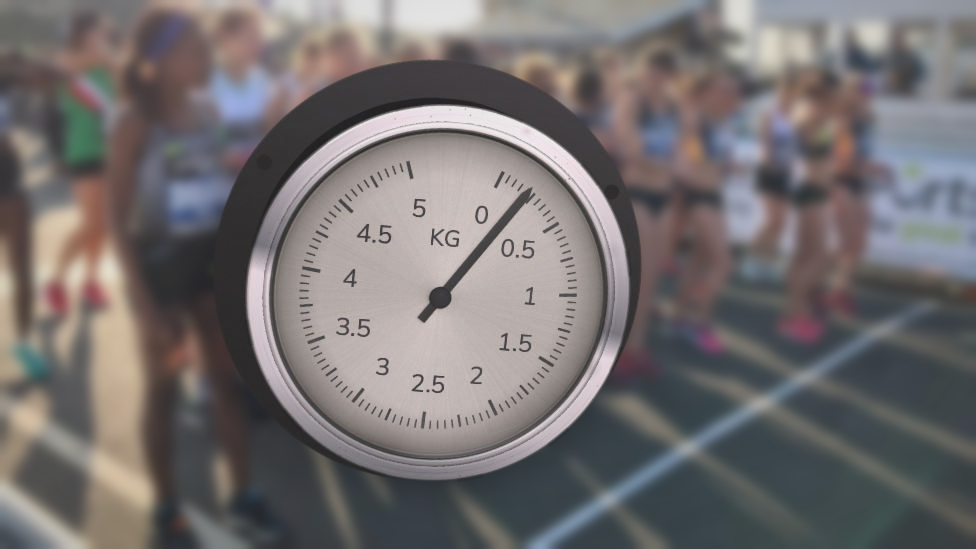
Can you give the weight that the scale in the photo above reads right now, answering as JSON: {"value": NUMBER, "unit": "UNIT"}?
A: {"value": 0.2, "unit": "kg"}
